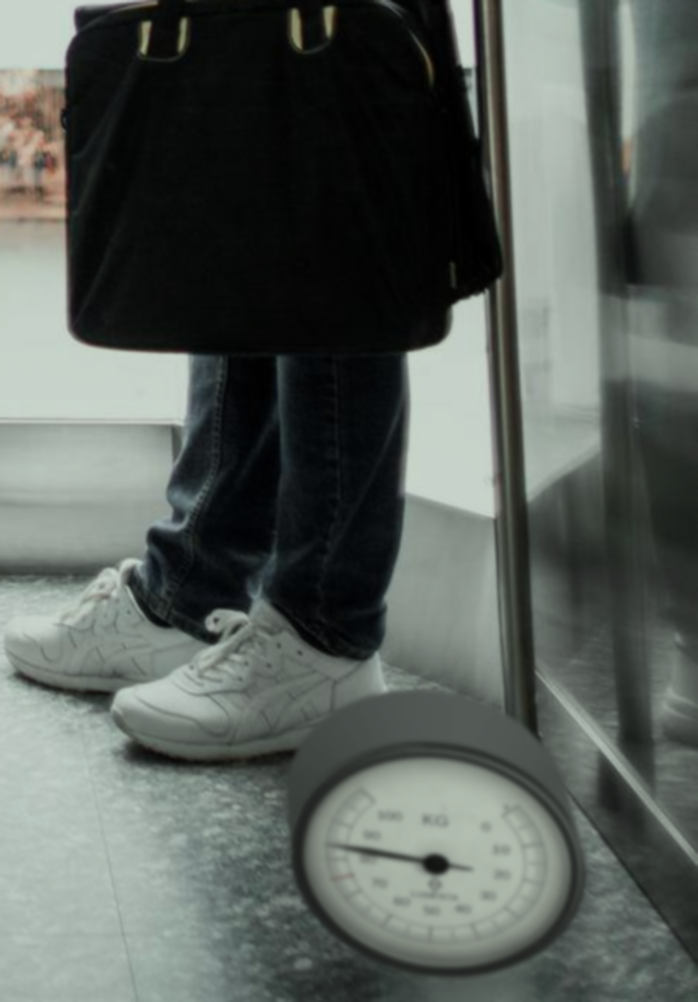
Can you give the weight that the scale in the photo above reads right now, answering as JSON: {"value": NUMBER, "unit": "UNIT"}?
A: {"value": 85, "unit": "kg"}
